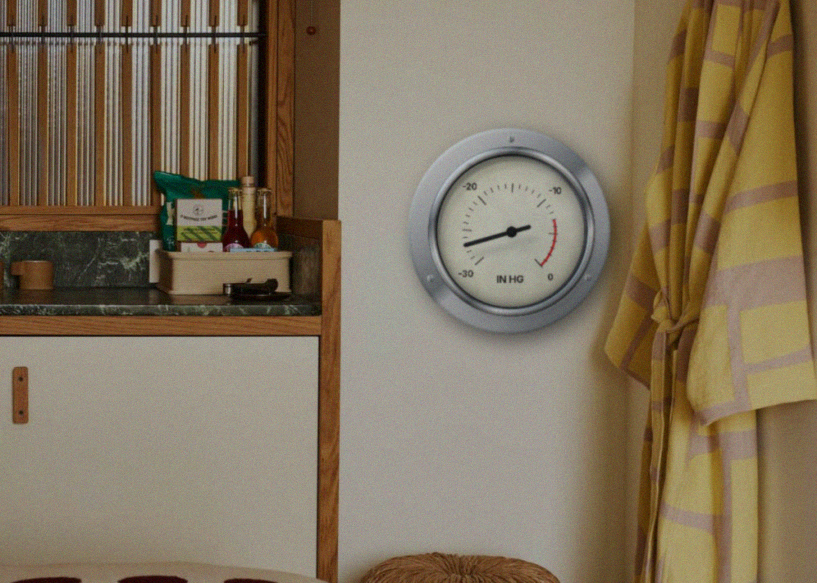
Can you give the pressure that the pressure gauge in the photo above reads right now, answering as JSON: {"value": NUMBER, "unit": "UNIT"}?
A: {"value": -27, "unit": "inHg"}
